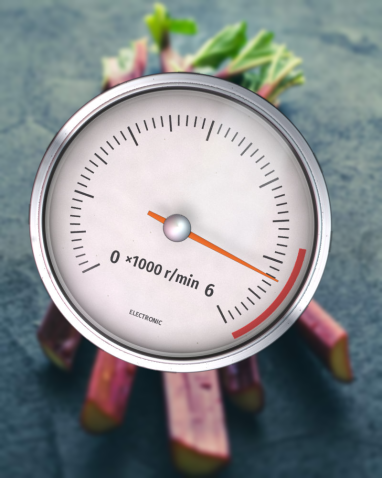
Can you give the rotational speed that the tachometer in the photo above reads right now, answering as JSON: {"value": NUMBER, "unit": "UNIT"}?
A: {"value": 5200, "unit": "rpm"}
